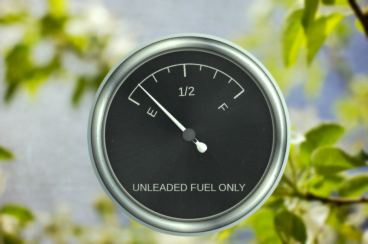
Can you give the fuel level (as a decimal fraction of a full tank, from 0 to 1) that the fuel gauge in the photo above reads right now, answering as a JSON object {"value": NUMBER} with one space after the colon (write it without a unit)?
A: {"value": 0.125}
